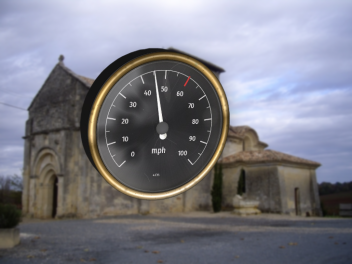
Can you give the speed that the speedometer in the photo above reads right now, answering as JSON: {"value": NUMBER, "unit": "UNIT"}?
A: {"value": 45, "unit": "mph"}
